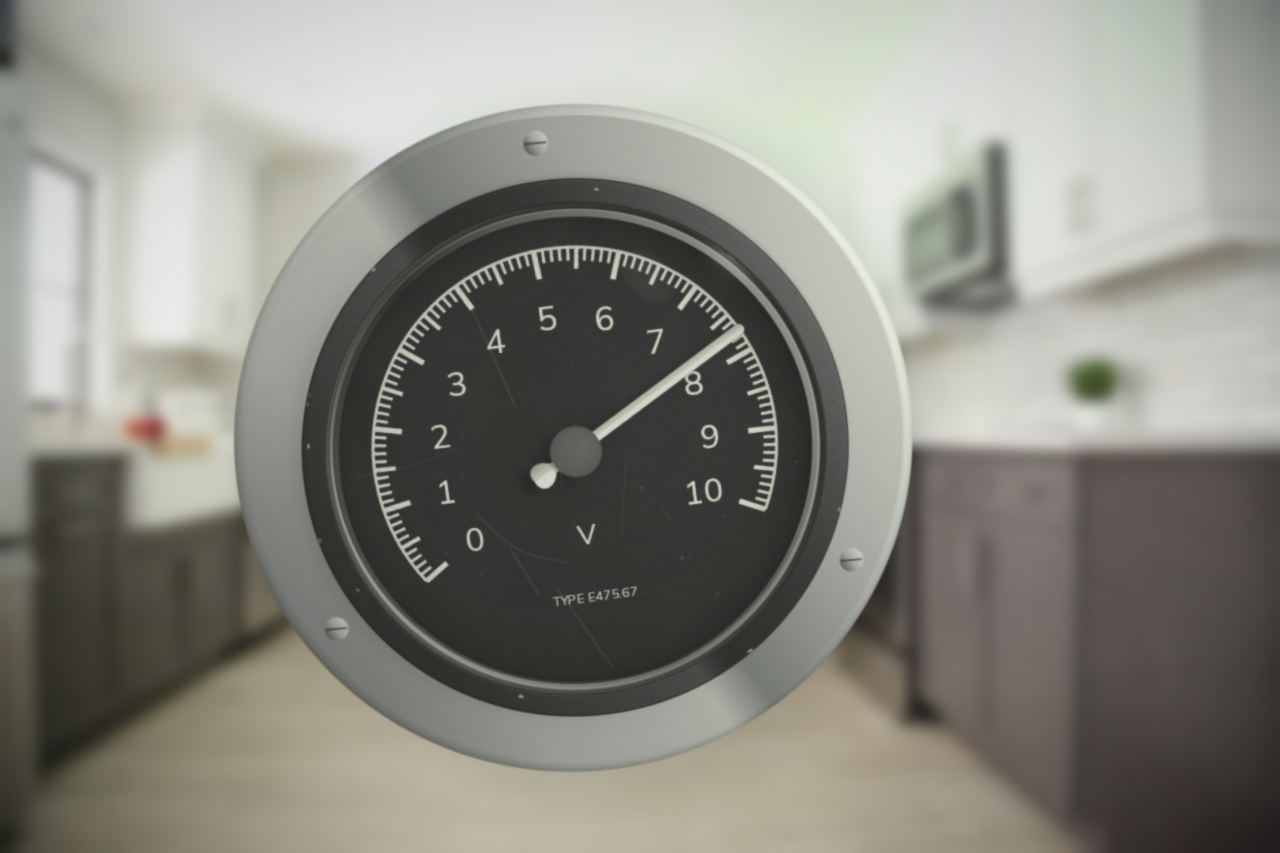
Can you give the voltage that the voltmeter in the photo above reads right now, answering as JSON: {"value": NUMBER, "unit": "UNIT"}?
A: {"value": 7.7, "unit": "V"}
